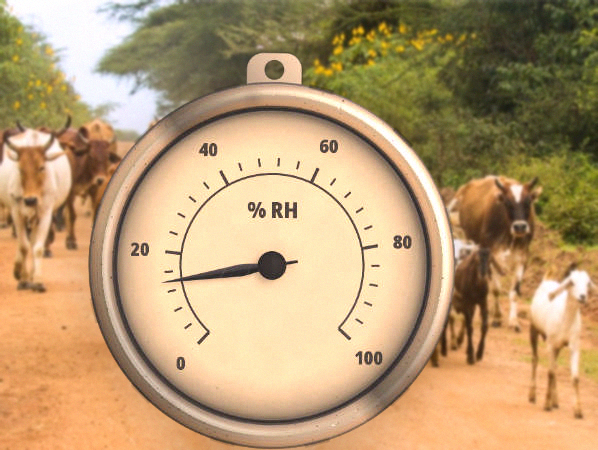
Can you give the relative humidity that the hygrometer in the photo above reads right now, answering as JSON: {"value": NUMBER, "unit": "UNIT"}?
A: {"value": 14, "unit": "%"}
